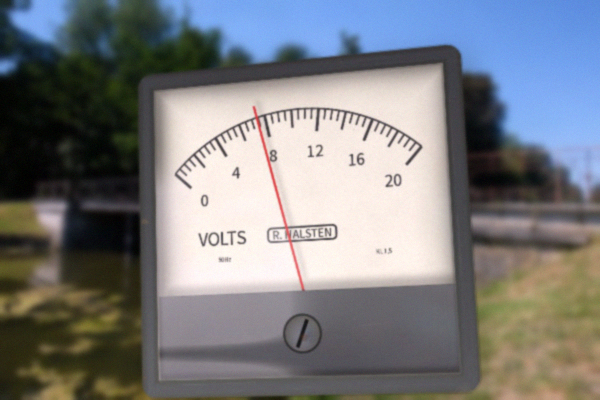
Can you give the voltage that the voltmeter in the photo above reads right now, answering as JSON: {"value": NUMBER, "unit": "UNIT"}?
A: {"value": 7.5, "unit": "V"}
